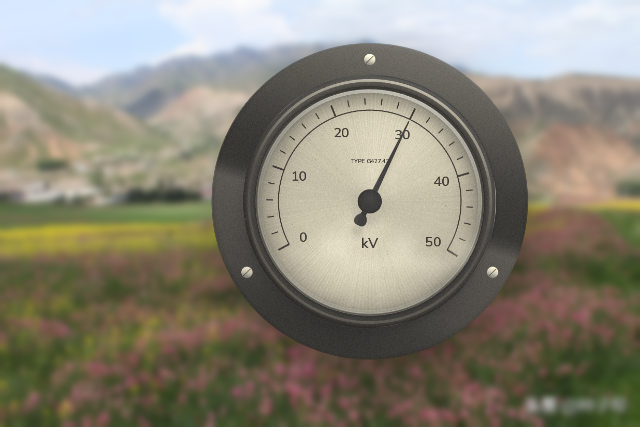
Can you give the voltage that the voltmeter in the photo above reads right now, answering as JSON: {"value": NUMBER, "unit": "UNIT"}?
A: {"value": 30, "unit": "kV"}
